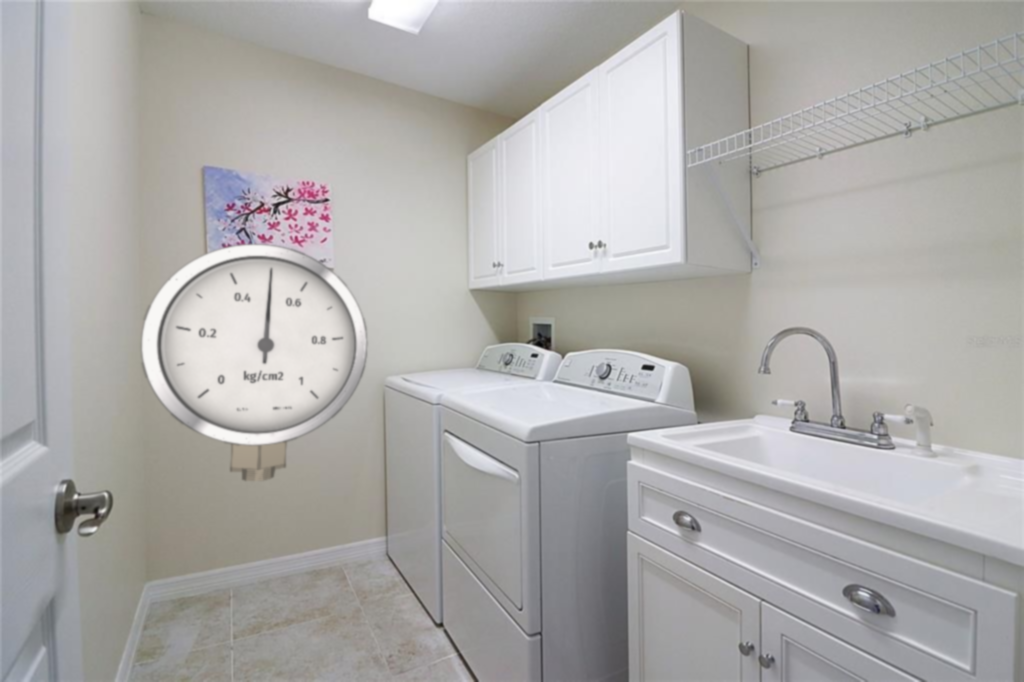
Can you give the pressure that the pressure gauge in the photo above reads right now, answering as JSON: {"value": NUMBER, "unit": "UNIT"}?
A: {"value": 0.5, "unit": "kg/cm²"}
